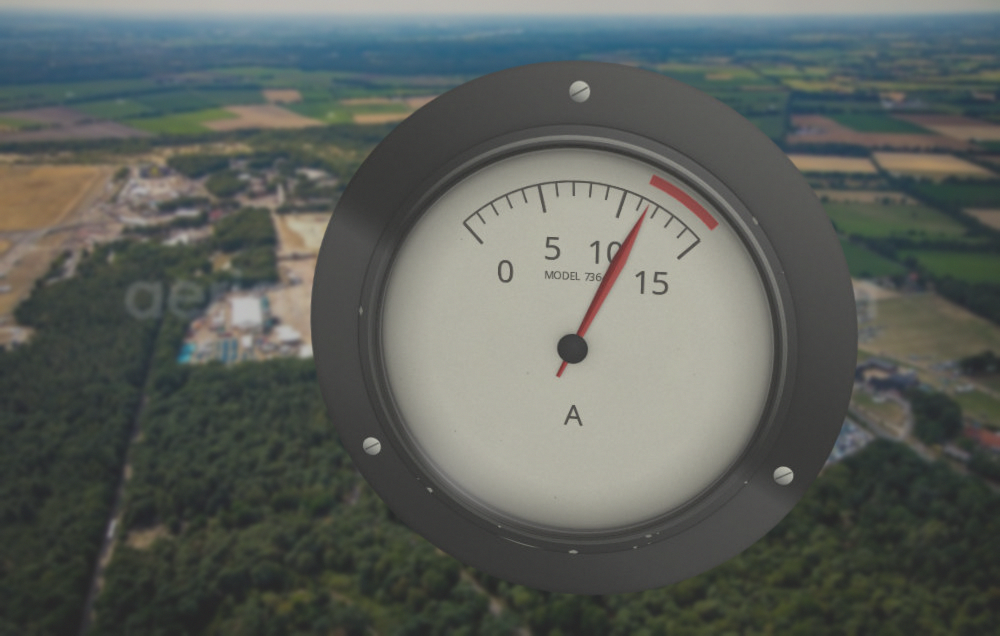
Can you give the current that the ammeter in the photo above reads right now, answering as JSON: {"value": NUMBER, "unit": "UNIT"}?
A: {"value": 11.5, "unit": "A"}
